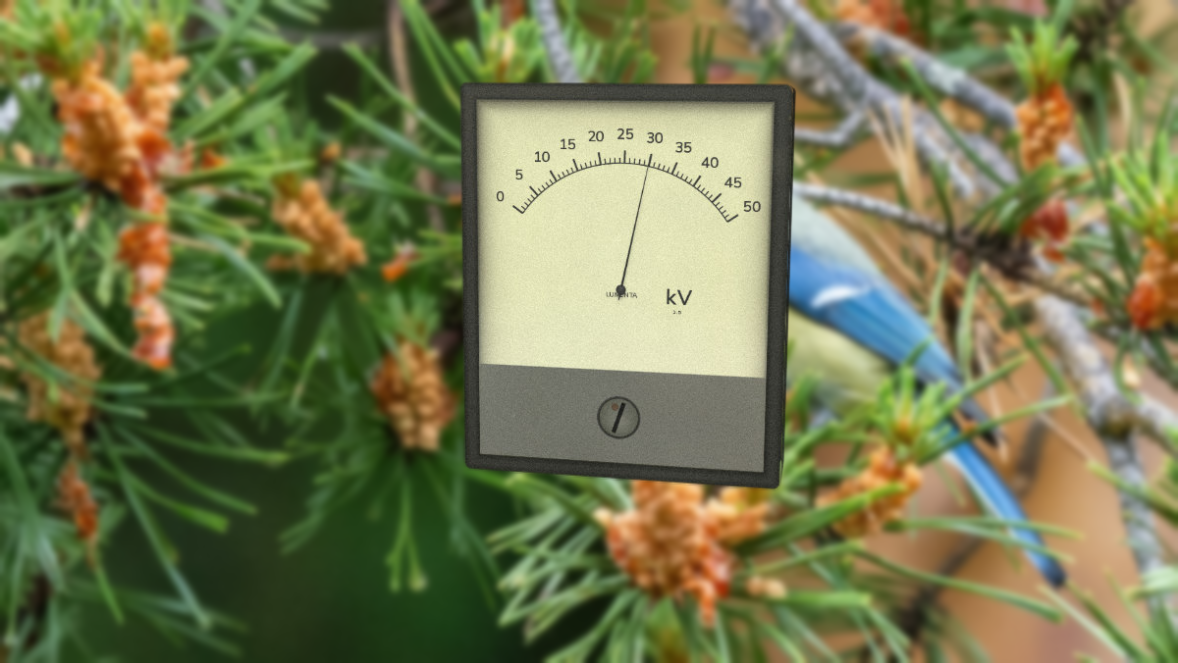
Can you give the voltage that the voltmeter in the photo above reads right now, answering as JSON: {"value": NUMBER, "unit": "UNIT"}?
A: {"value": 30, "unit": "kV"}
